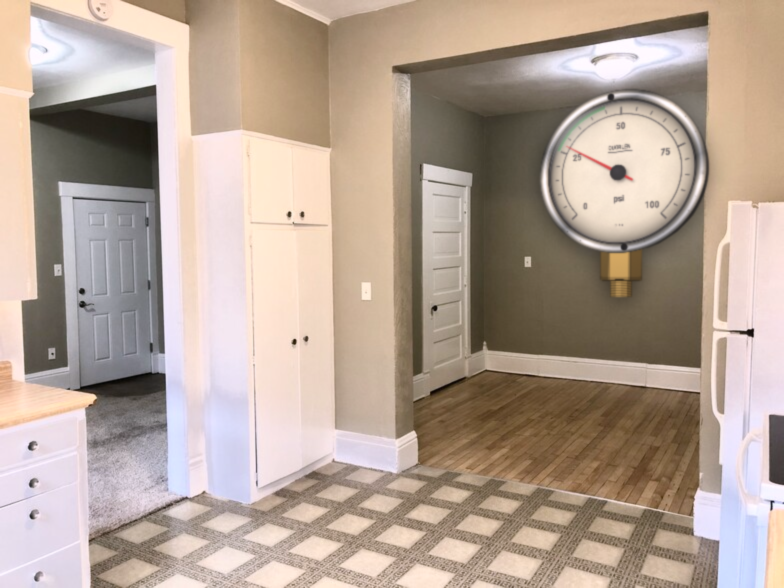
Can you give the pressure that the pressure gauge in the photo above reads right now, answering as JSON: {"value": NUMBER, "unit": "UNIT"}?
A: {"value": 27.5, "unit": "psi"}
